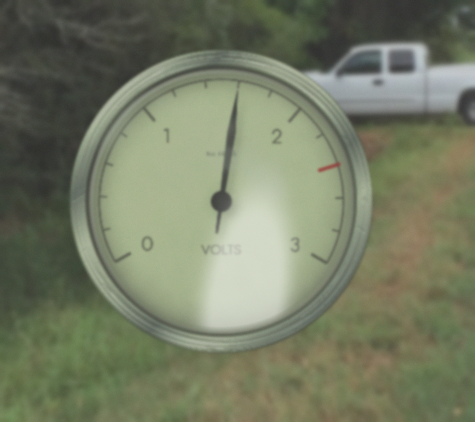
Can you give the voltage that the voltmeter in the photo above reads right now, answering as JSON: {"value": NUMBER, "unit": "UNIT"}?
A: {"value": 1.6, "unit": "V"}
